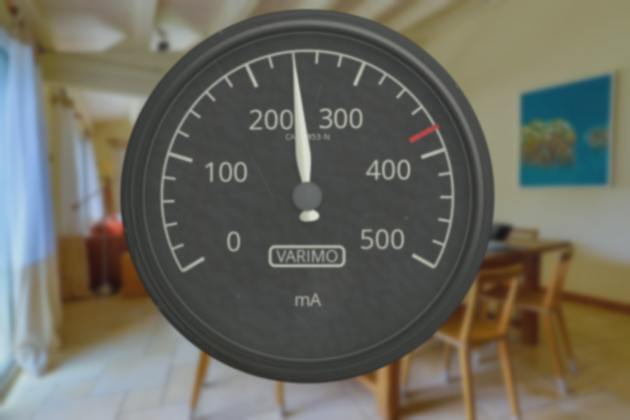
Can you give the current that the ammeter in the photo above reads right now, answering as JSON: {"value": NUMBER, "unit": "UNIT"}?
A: {"value": 240, "unit": "mA"}
